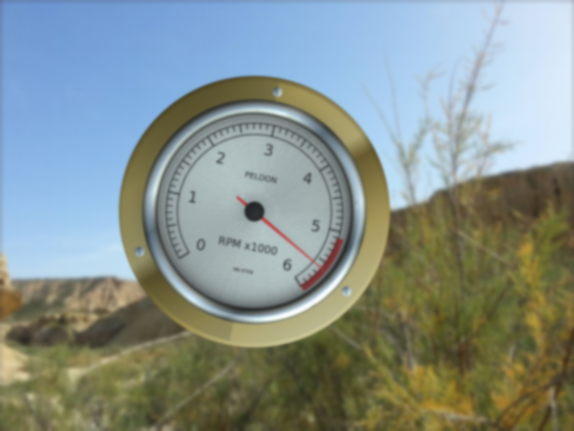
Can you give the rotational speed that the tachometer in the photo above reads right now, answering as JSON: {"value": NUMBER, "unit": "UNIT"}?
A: {"value": 5600, "unit": "rpm"}
